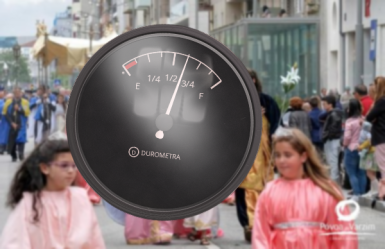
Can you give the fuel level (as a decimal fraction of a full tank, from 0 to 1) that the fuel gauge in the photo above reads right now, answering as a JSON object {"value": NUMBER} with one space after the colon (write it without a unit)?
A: {"value": 0.625}
